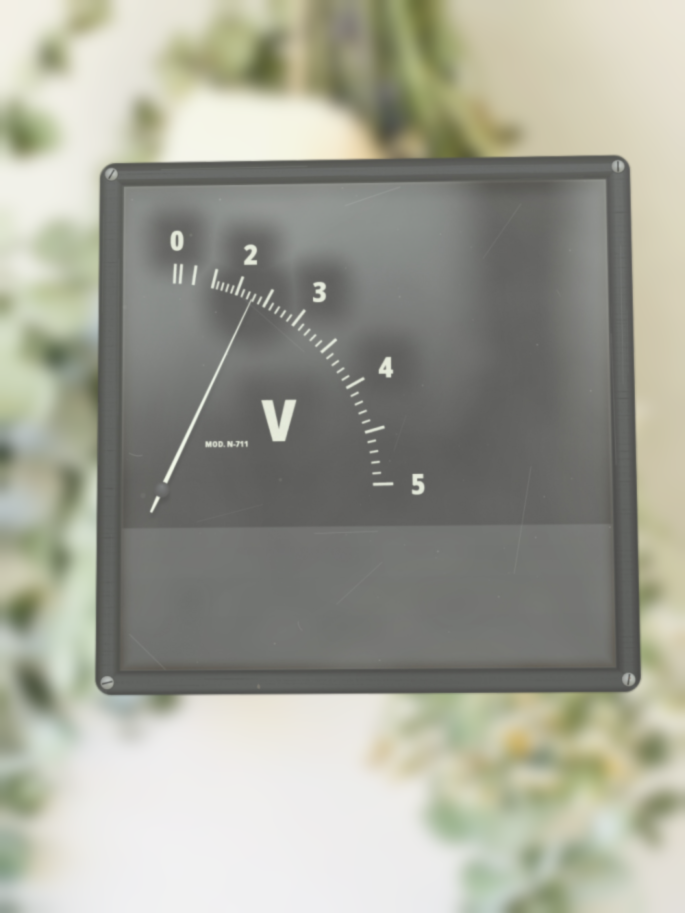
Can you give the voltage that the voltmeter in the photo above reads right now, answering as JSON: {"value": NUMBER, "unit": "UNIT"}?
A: {"value": 2.3, "unit": "V"}
